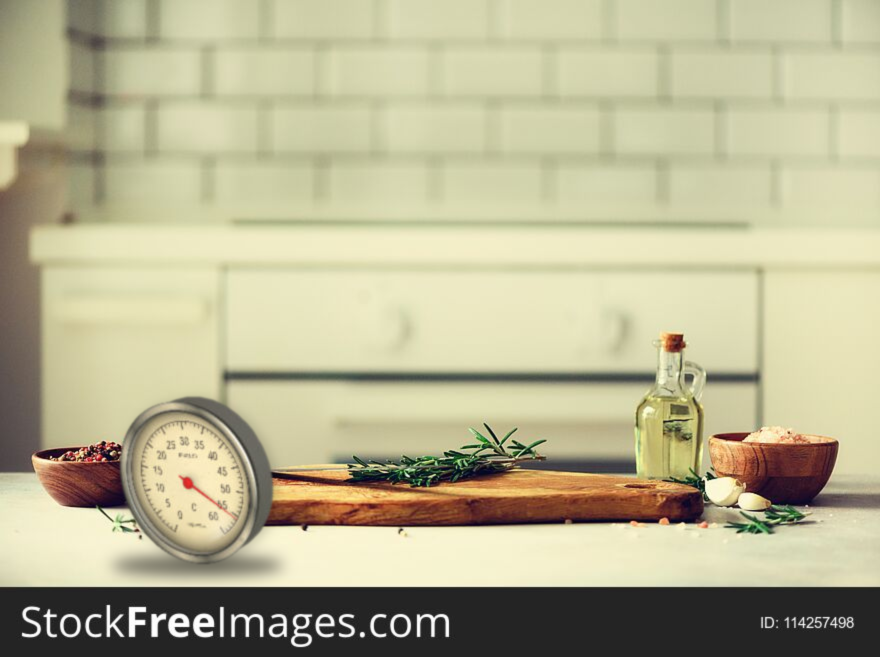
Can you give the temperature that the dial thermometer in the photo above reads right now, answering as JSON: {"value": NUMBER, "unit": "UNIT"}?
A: {"value": 55, "unit": "°C"}
